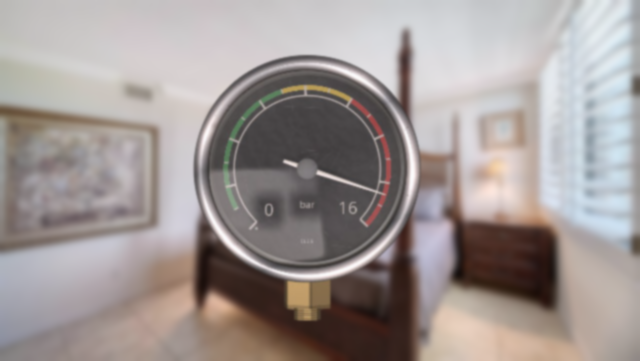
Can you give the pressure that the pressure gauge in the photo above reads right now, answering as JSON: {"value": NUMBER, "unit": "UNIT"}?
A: {"value": 14.5, "unit": "bar"}
